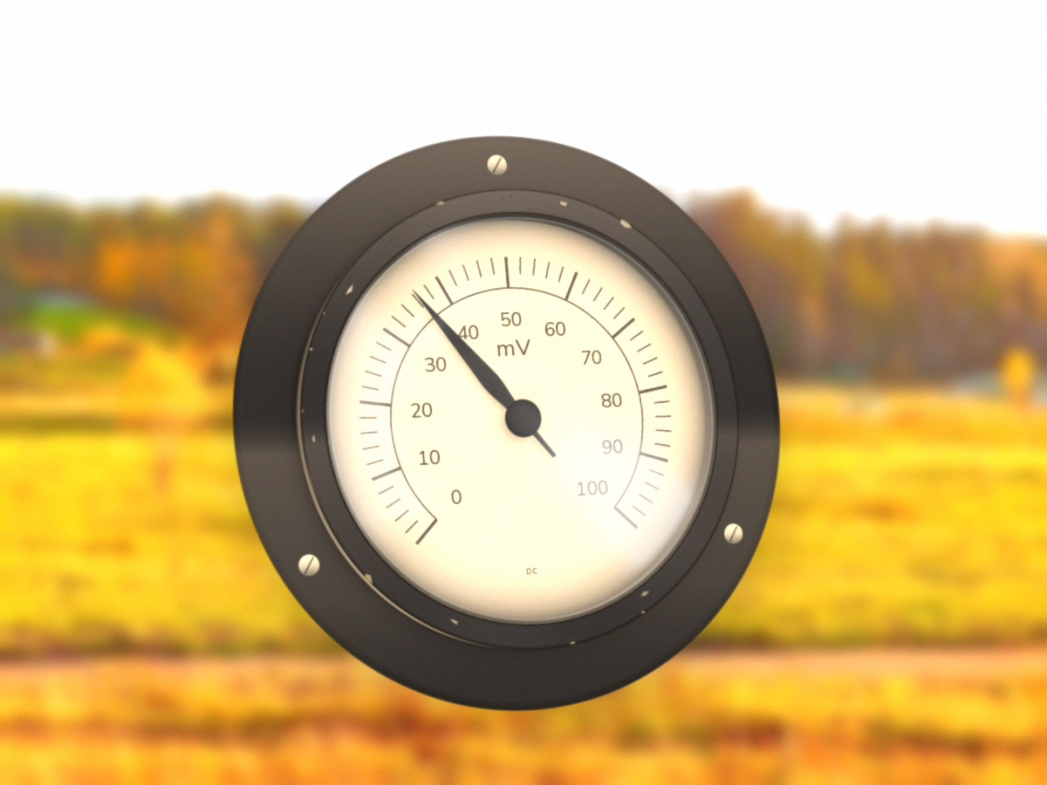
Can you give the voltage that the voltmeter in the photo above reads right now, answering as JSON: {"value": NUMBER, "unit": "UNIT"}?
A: {"value": 36, "unit": "mV"}
